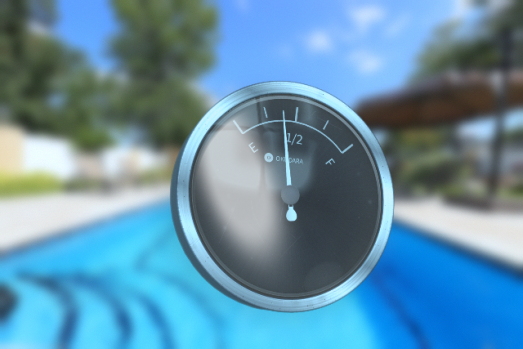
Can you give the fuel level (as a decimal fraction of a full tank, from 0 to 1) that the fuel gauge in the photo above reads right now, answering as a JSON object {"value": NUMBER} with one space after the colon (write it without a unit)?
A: {"value": 0.375}
